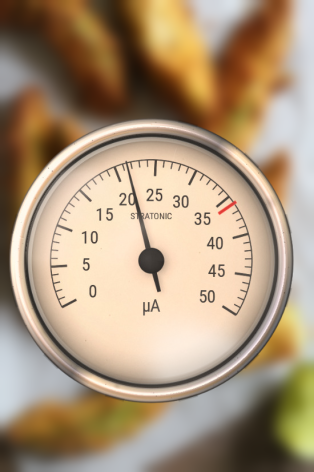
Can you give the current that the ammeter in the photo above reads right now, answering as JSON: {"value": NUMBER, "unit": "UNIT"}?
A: {"value": 21.5, "unit": "µA"}
